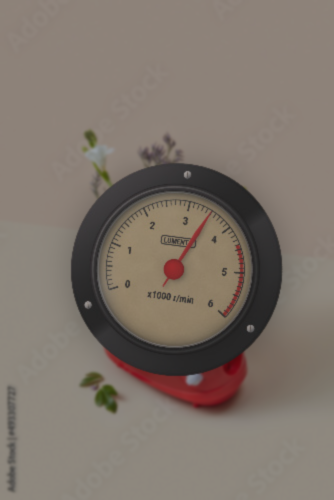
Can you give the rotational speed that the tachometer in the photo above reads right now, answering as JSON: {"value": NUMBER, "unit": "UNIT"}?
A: {"value": 3500, "unit": "rpm"}
